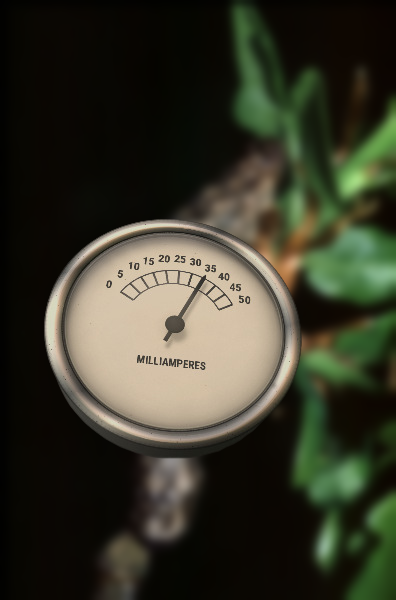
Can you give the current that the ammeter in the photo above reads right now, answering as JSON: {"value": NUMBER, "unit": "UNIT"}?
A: {"value": 35, "unit": "mA"}
